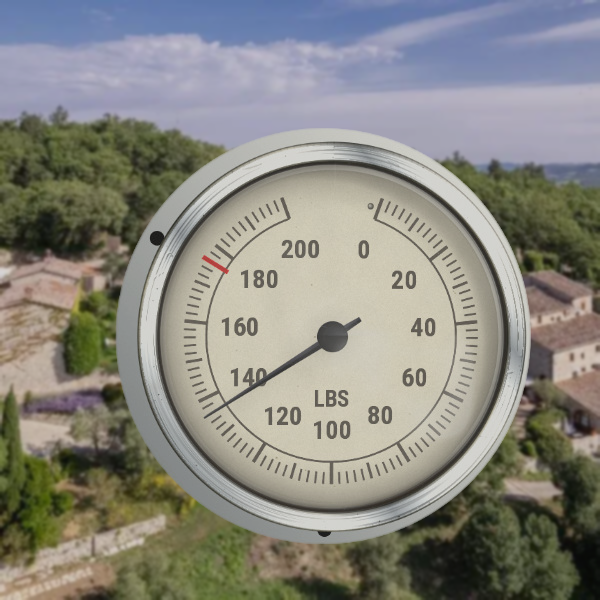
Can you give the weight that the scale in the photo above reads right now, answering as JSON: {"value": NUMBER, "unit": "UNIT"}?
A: {"value": 136, "unit": "lb"}
